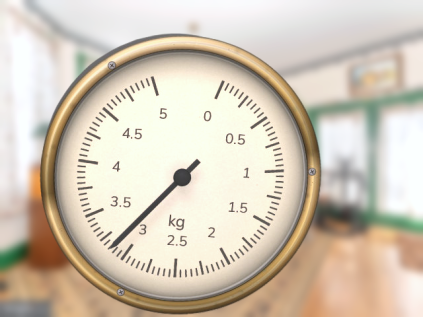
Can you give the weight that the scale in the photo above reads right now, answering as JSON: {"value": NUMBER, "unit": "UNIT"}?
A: {"value": 3.15, "unit": "kg"}
